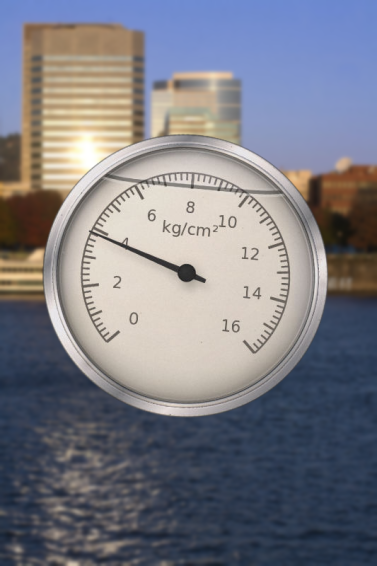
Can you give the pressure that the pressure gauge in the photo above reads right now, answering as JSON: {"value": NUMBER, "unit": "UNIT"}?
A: {"value": 3.8, "unit": "kg/cm²"}
